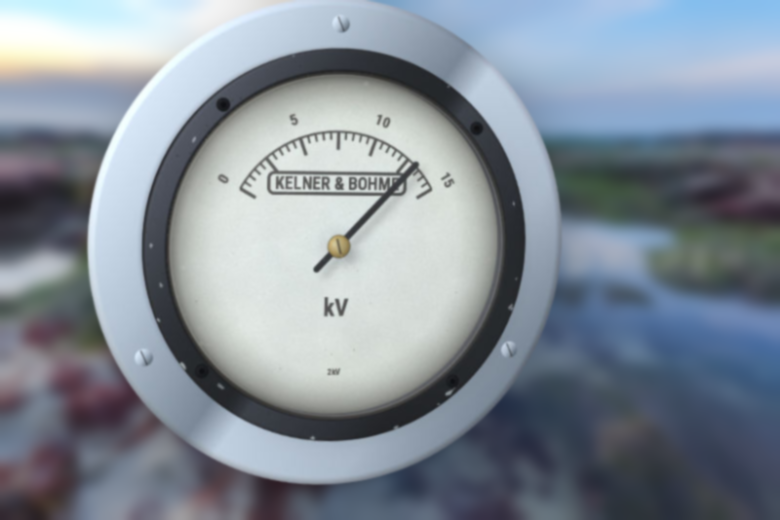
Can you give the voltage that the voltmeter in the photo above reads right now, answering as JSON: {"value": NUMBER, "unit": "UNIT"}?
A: {"value": 13, "unit": "kV"}
